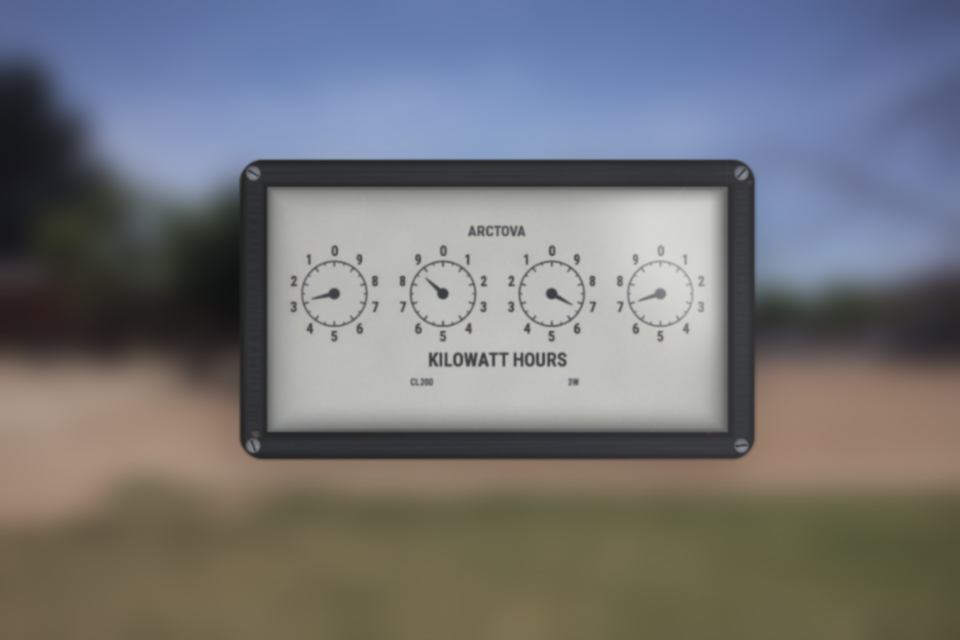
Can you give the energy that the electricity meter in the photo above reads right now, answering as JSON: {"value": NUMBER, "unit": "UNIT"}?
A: {"value": 2867, "unit": "kWh"}
